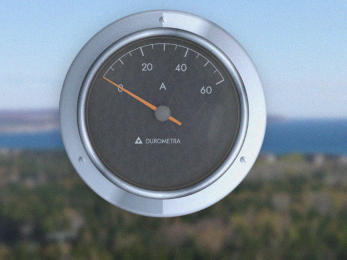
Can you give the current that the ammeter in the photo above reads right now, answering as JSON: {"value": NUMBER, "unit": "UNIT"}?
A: {"value": 0, "unit": "A"}
